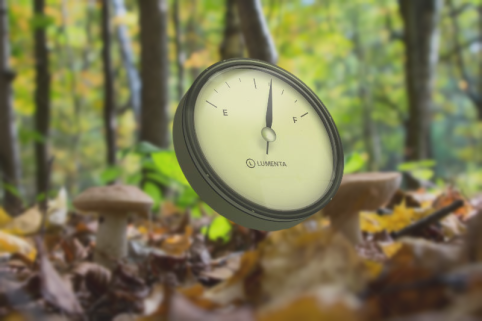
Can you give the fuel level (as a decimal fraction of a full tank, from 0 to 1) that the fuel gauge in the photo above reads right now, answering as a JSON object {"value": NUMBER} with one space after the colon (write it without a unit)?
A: {"value": 0.625}
